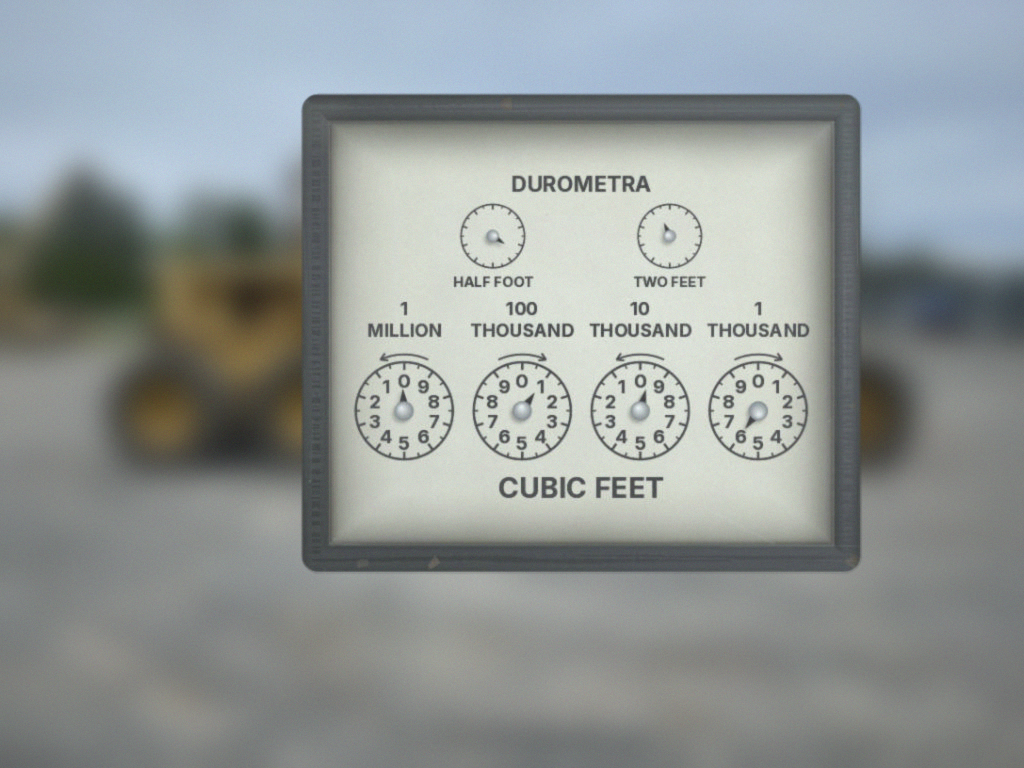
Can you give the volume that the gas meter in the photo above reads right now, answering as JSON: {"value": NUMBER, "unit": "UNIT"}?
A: {"value": 9600, "unit": "ft³"}
